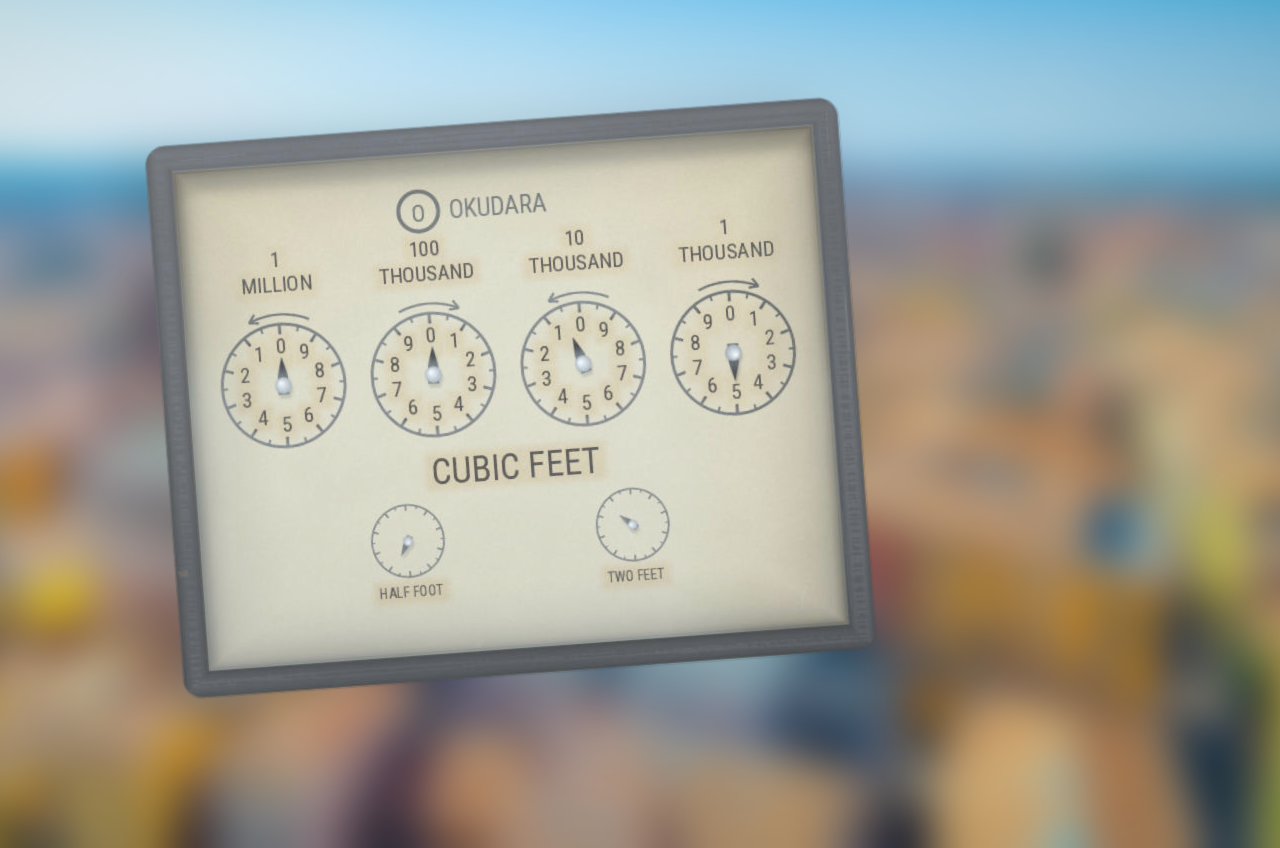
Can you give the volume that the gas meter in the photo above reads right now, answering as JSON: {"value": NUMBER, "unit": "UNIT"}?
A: {"value": 500, "unit": "ft³"}
